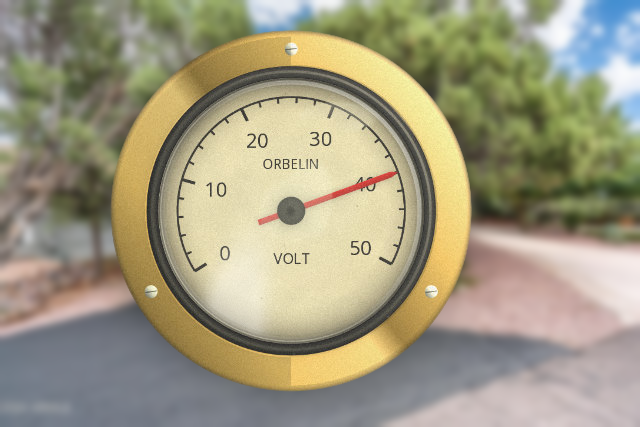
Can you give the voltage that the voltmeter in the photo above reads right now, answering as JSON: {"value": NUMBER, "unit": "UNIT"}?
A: {"value": 40, "unit": "V"}
